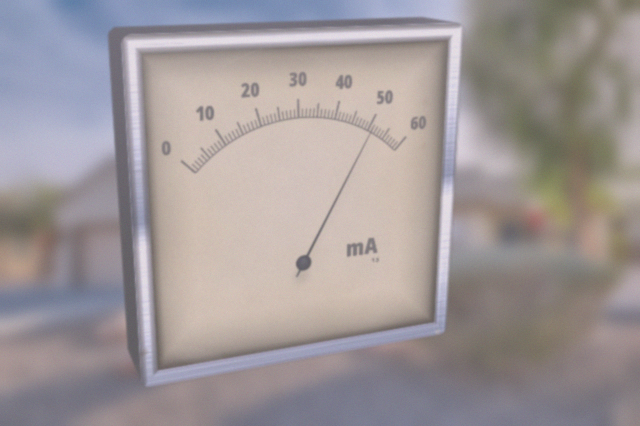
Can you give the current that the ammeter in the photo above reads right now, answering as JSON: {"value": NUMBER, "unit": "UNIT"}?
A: {"value": 50, "unit": "mA"}
